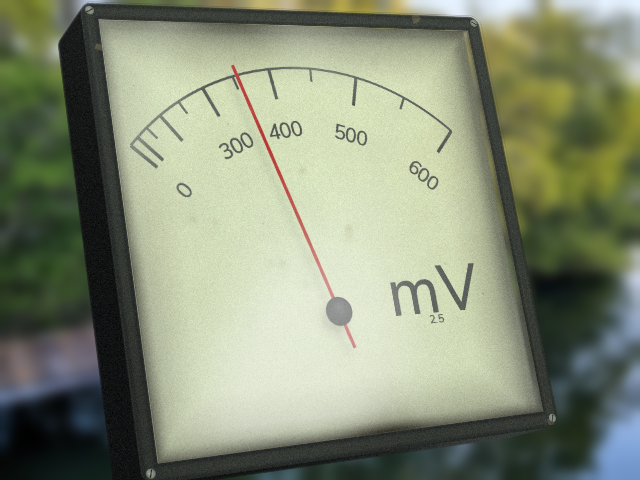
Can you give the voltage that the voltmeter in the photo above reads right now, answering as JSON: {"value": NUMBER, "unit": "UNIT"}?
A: {"value": 350, "unit": "mV"}
